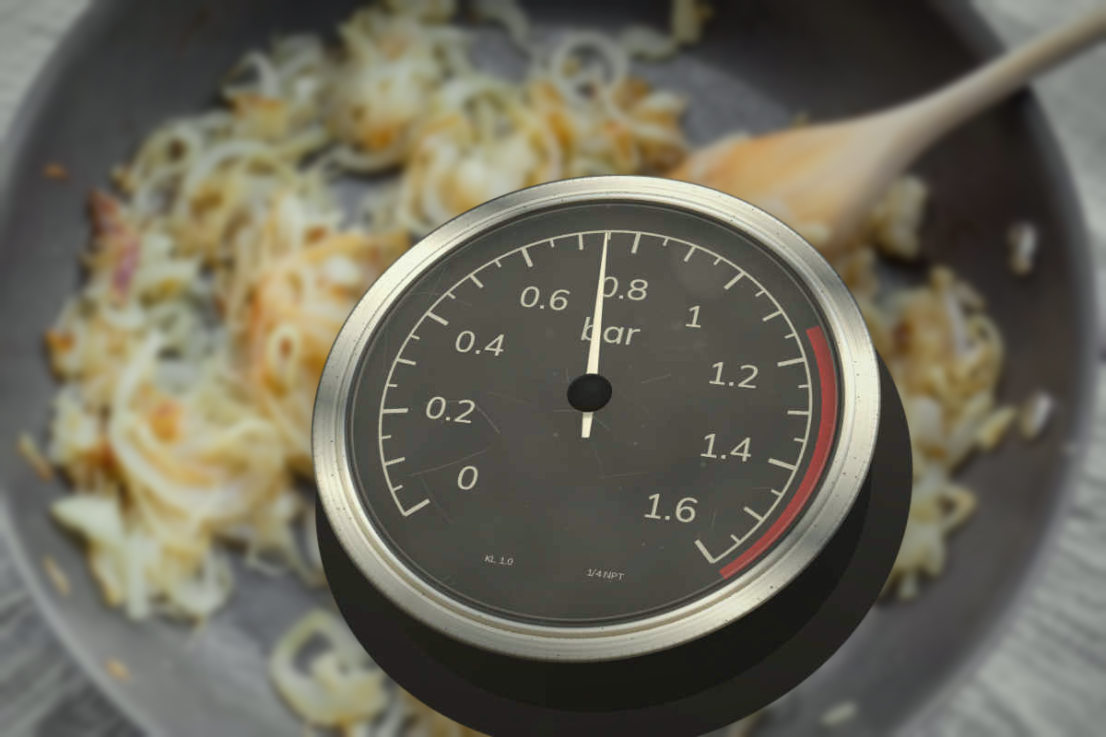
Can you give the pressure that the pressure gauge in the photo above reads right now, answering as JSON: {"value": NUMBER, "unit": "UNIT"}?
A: {"value": 0.75, "unit": "bar"}
